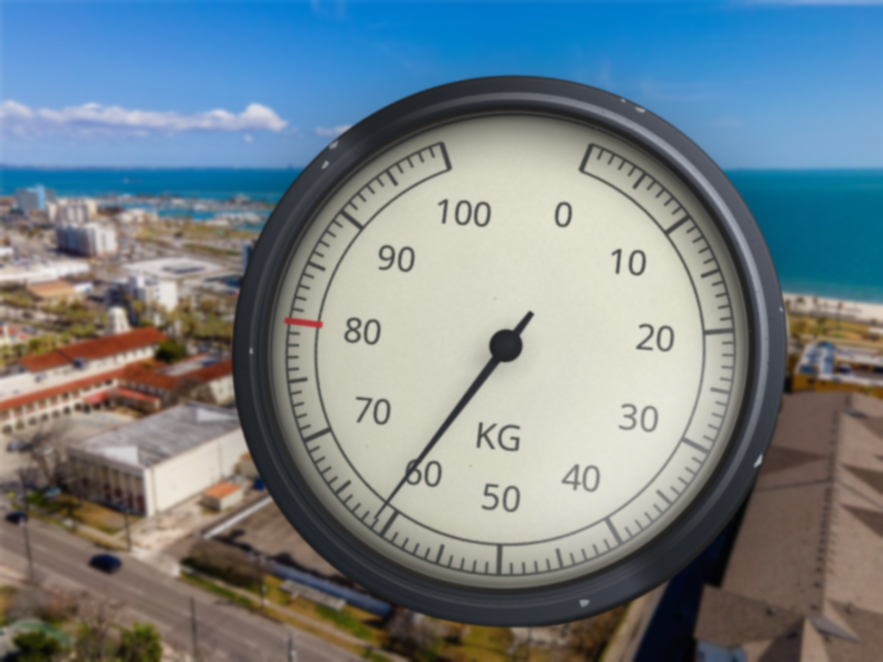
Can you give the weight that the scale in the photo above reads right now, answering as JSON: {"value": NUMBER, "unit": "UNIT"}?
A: {"value": 61, "unit": "kg"}
